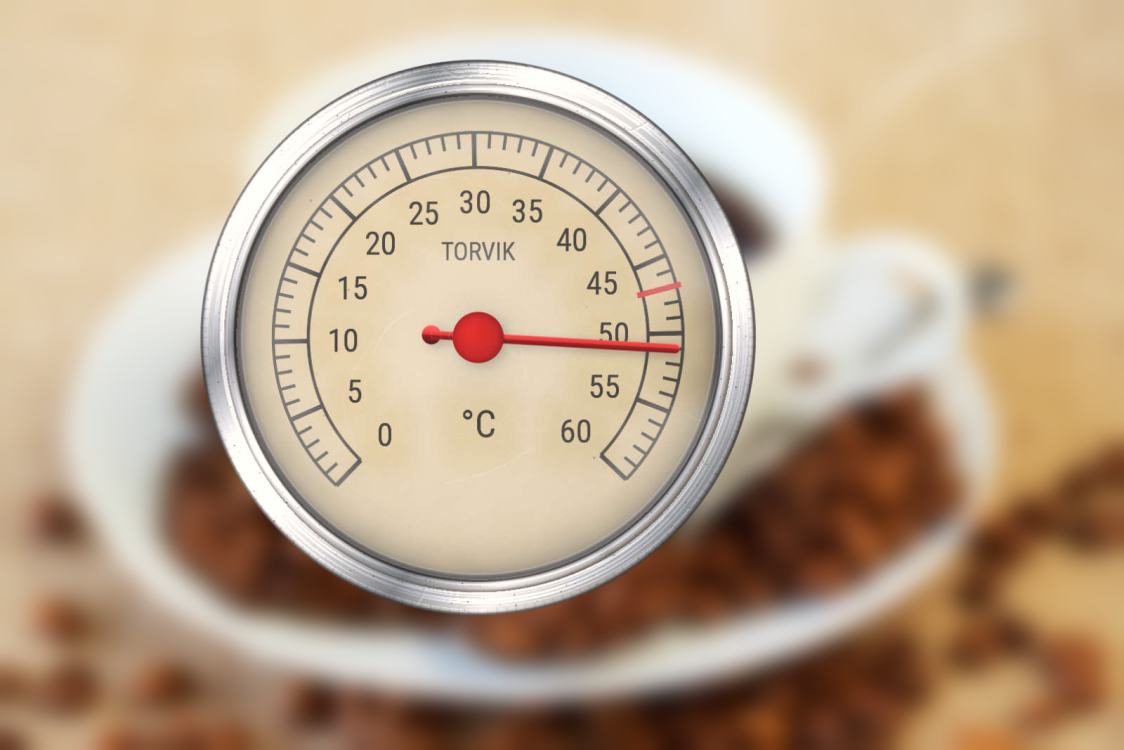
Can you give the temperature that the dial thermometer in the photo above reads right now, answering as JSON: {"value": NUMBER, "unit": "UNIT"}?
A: {"value": 51, "unit": "°C"}
